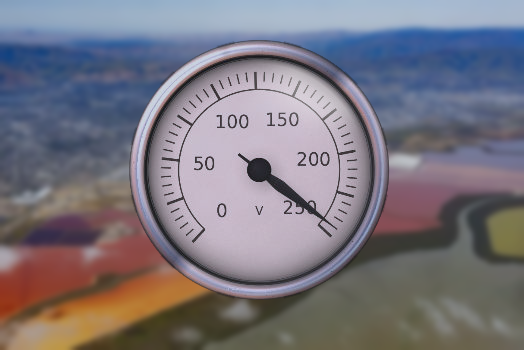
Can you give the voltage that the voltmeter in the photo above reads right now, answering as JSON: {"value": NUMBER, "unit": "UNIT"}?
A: {"value": 245, "unit": "V"}
